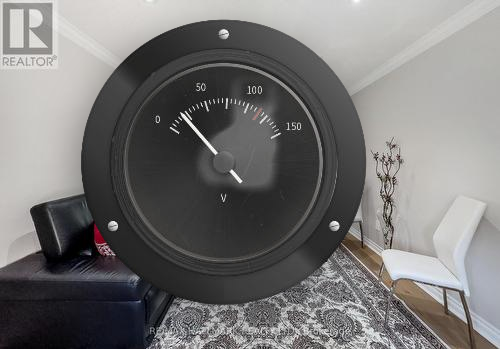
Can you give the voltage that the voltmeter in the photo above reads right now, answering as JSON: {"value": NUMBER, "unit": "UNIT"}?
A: {"value": 20, "unit": "V"}
